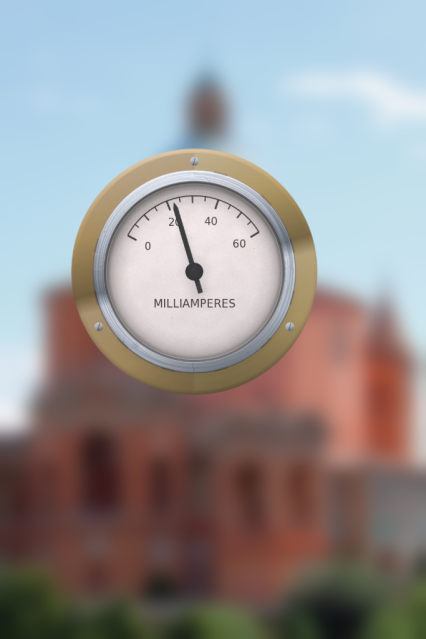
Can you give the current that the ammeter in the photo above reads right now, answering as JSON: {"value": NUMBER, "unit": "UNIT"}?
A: {"value": 22.5, "unit": "mA"}
